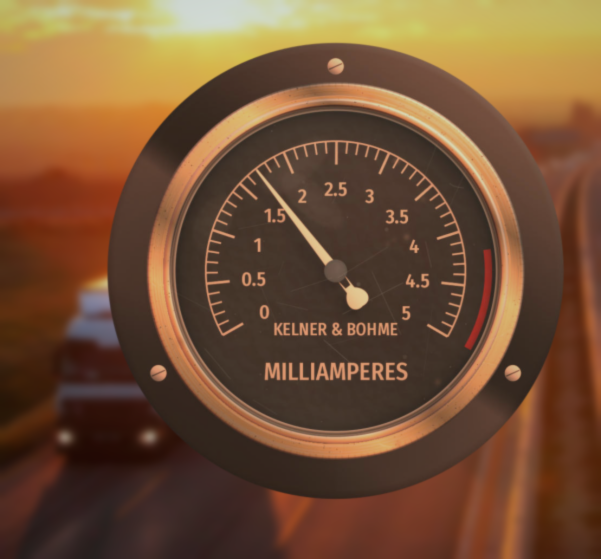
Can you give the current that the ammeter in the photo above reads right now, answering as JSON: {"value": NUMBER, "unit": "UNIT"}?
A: {"value": 1.7, "unit": "mA"}
